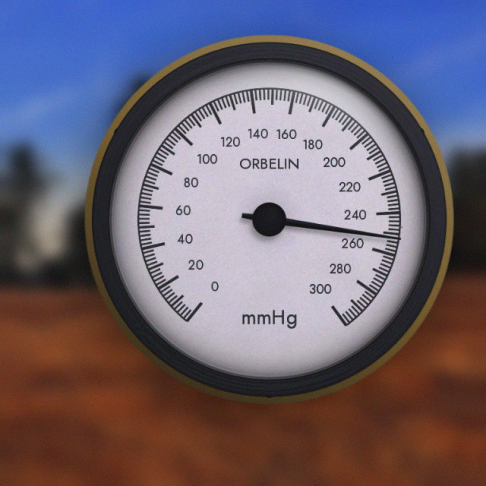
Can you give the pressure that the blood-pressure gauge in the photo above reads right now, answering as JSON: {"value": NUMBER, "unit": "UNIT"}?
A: {"value": 252, "unit": "mmHg"}
